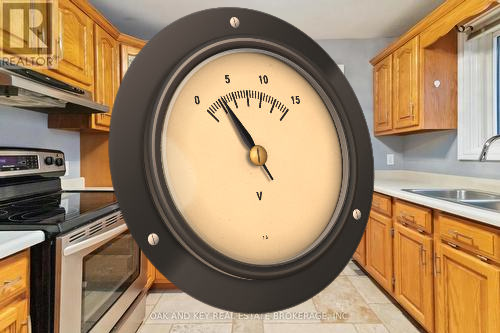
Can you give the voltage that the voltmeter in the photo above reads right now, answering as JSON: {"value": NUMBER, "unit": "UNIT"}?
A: {"value": 2.5, "unit": "V"}
